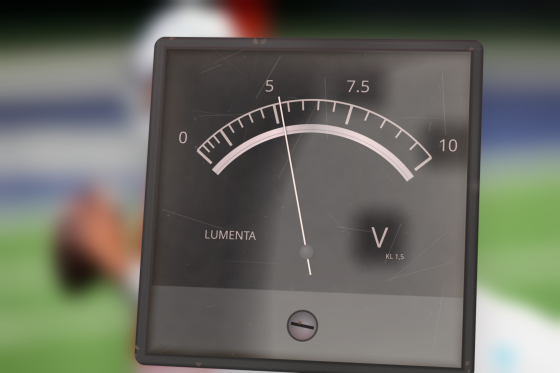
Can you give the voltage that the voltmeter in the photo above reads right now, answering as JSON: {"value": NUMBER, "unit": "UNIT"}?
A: {"value": 5.25, "unit": "V"}
